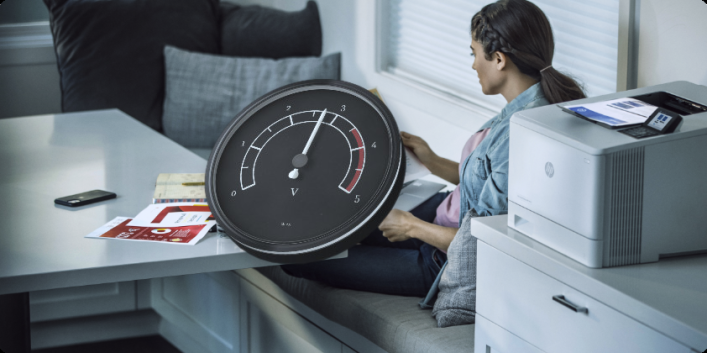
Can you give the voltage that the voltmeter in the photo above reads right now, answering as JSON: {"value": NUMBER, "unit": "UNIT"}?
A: {"value": 2.75, "unit": "V"}
